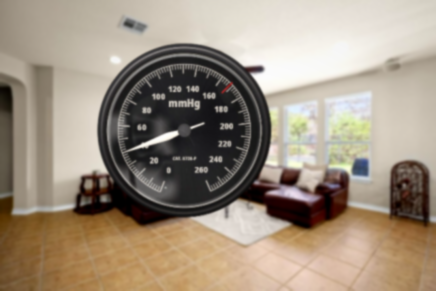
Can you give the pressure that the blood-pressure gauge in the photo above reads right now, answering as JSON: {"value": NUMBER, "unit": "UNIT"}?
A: {"value": 40, "unit": "mmHg"}
